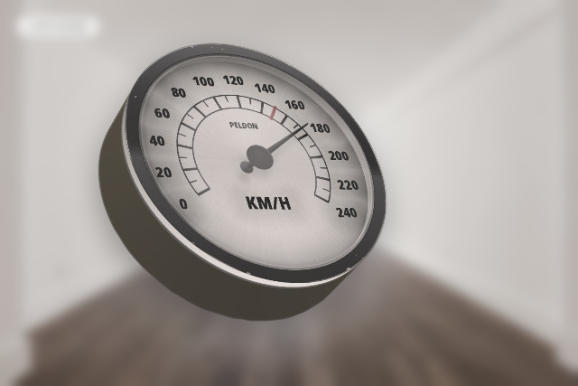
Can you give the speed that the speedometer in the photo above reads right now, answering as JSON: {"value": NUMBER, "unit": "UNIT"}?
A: {"value": 175, "unit": "km/h"}
